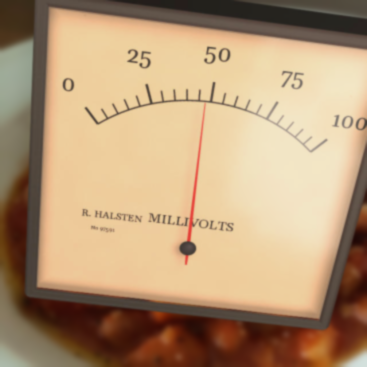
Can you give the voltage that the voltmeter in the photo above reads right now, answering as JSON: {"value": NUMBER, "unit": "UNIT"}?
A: {"value": 47.5, "unit": "mV"}
